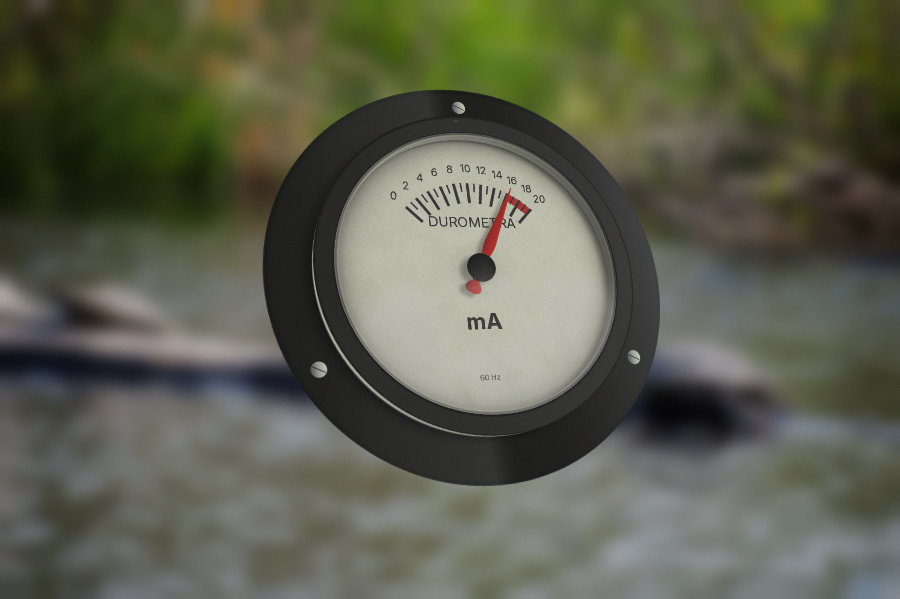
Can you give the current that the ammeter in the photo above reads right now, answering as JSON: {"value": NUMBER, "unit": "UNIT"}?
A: {"value": 16, "unit": "mA"}
